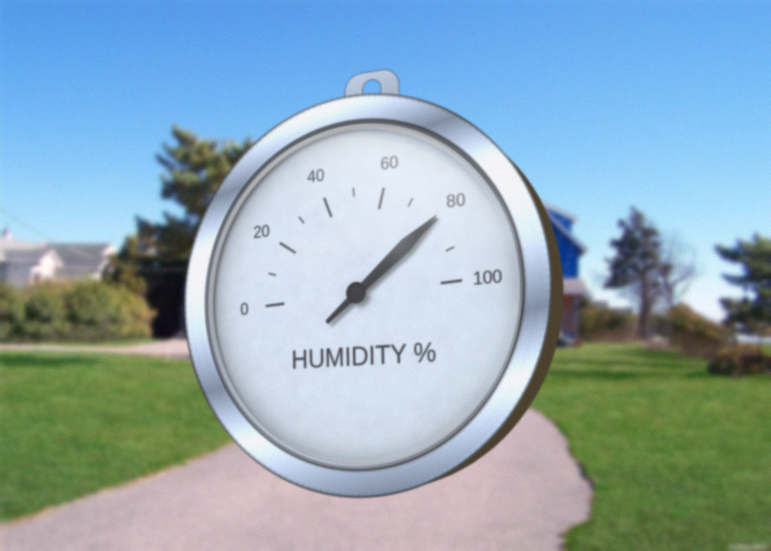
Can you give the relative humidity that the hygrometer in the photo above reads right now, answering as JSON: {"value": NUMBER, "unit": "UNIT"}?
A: {"value": 80, "unit": "%"}
